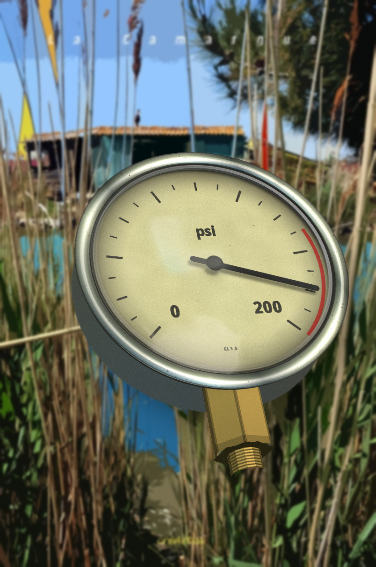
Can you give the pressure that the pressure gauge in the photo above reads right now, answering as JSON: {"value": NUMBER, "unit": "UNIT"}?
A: {"value": 180, "unit": "psi"}
